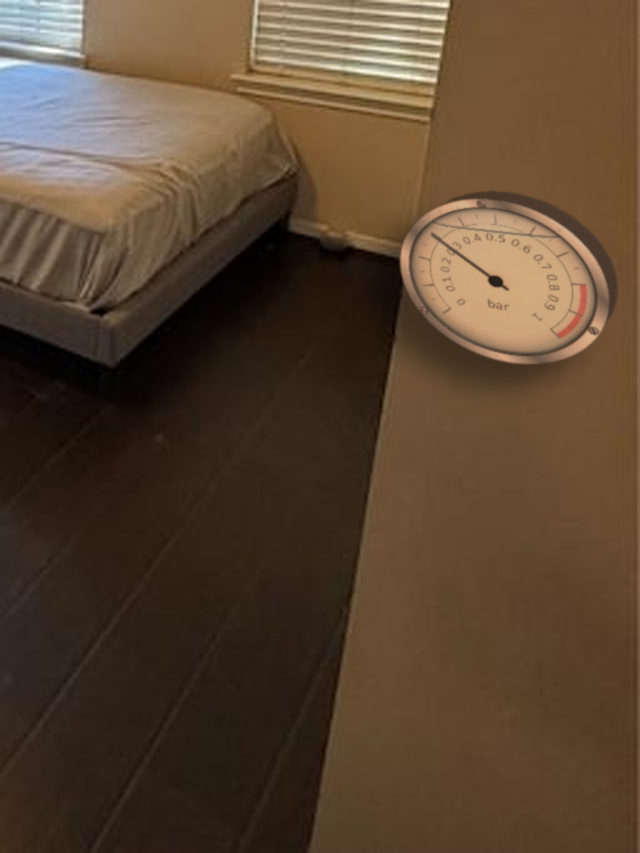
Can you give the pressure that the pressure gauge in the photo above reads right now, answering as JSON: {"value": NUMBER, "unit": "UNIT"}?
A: {"value": 0.3, "unit": "bar"}
